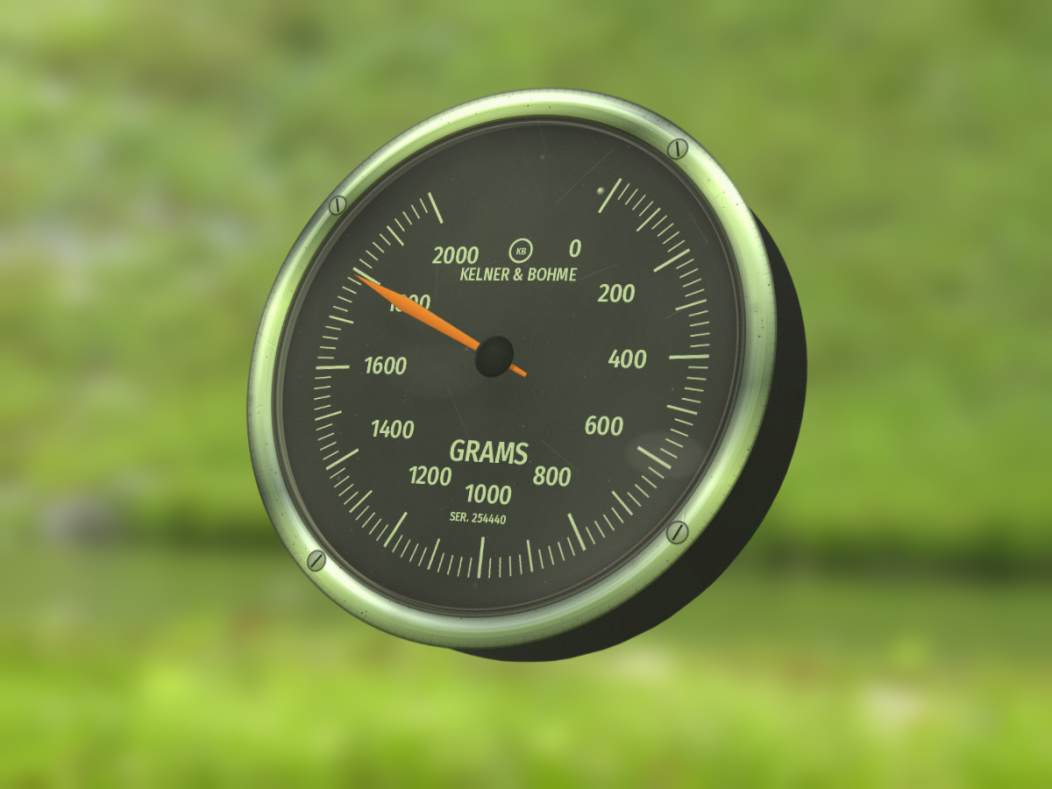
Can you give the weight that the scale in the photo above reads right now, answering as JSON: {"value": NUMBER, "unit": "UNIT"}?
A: {"value": 1790, "unit": "g"}
